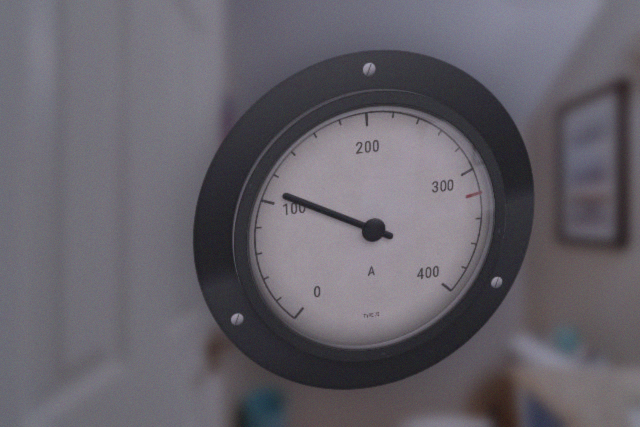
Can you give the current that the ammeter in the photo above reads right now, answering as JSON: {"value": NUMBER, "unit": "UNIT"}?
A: {"value": 110, "unit": "A"}
